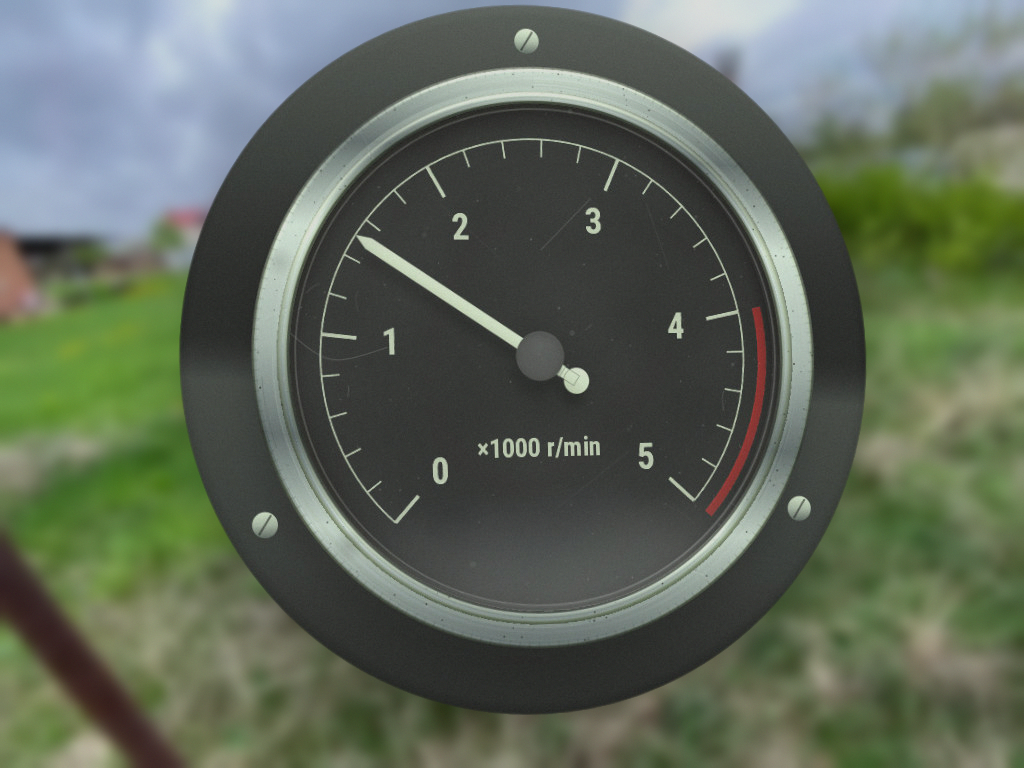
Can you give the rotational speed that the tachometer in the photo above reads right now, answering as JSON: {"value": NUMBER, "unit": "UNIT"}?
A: {"value": 1500, "unit": "rpm"}
